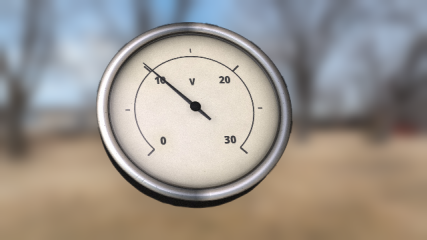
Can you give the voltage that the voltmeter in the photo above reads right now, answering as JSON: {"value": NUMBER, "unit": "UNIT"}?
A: {"value": 10, "unit": "V"}
